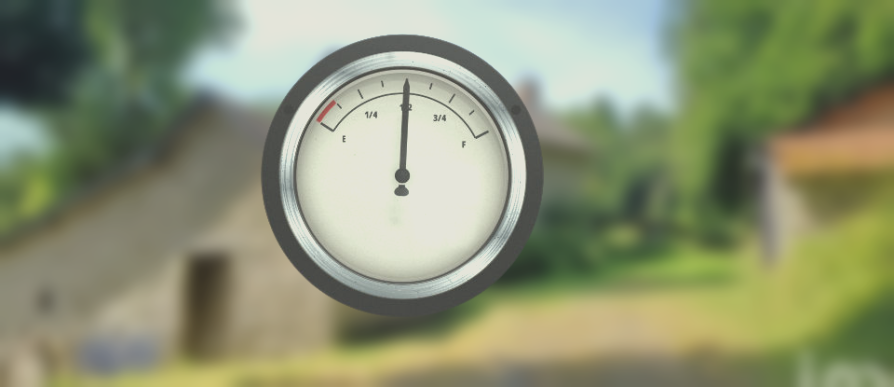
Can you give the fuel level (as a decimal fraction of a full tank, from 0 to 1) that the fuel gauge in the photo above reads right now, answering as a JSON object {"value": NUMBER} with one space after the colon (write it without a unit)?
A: {"value": 0.5}
